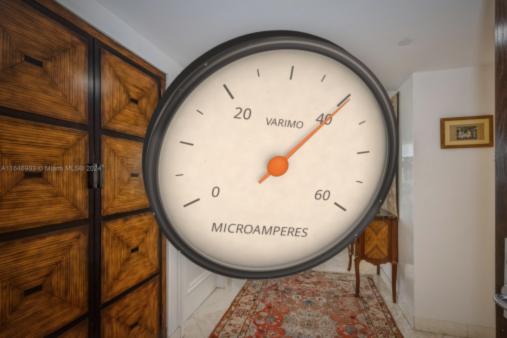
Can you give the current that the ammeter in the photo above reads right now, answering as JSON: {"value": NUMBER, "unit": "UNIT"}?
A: {"value": 40, "unit": "µA"}
